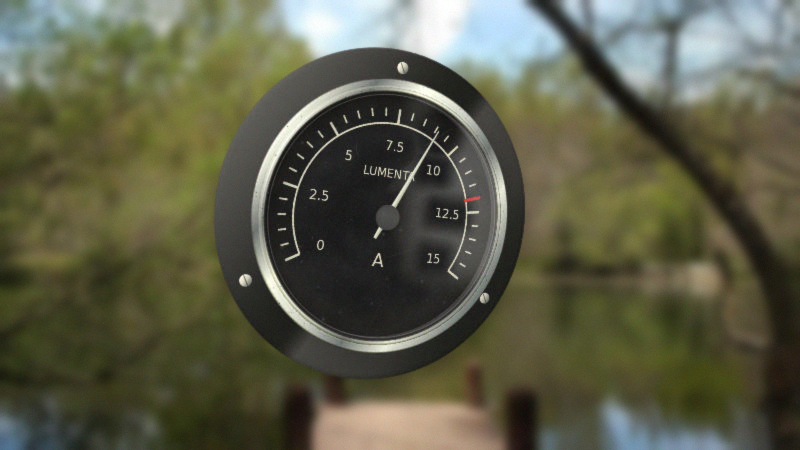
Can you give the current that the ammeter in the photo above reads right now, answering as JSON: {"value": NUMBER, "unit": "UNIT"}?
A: {"value": 9, "unit": "A"}
